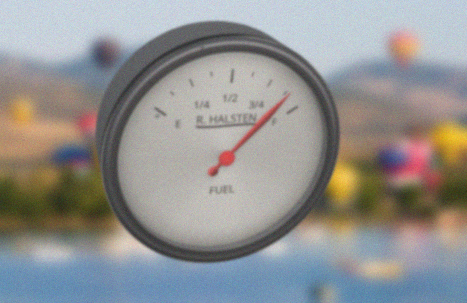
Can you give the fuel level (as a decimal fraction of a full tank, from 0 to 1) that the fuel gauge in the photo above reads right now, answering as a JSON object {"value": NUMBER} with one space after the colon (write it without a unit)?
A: {"value": 0.875}
